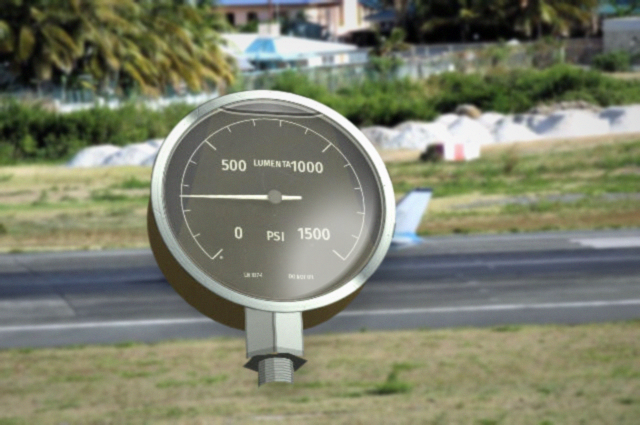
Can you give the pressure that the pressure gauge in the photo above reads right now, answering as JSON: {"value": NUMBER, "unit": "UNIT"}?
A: {"value": 250, "unit": "psi"}
